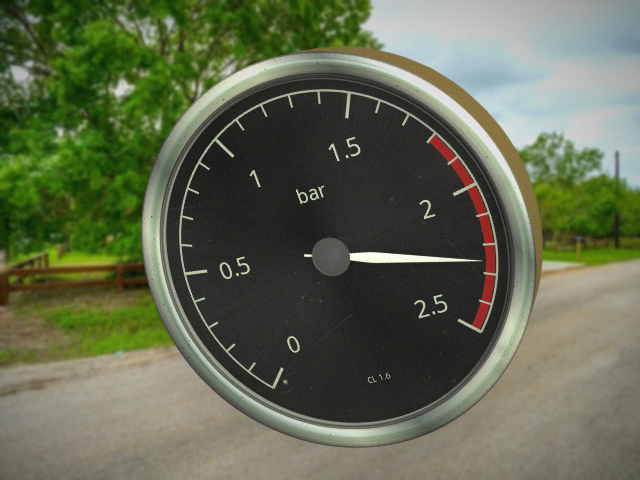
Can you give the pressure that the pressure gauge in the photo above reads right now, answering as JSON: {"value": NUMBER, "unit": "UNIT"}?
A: {"value": 2.25, "unit": "bar"}
